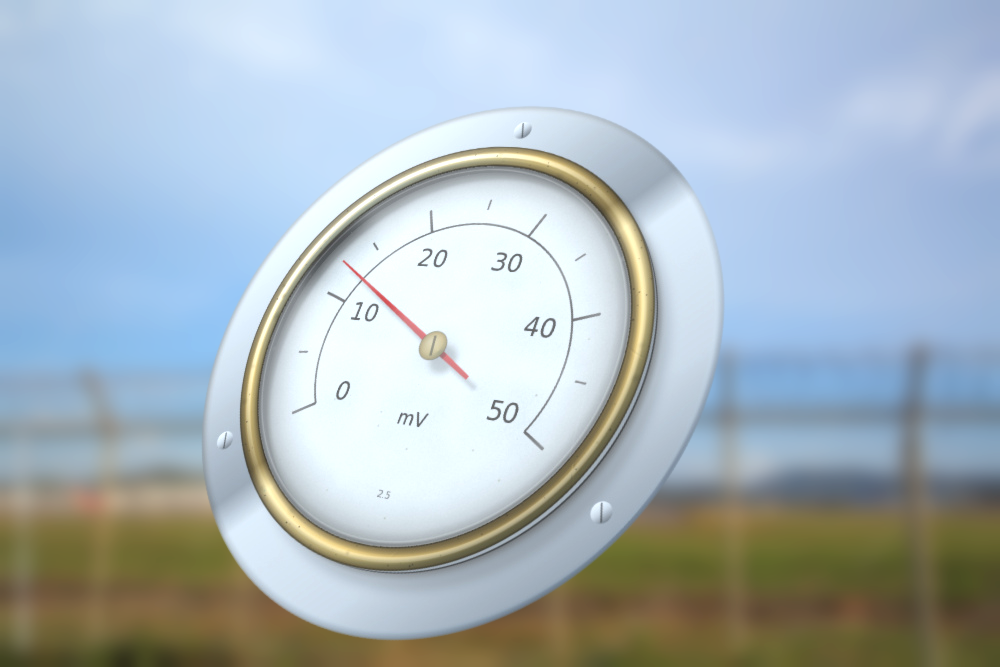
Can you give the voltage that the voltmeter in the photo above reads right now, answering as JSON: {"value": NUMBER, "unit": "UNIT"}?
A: {"value": 12.5, "unit": "mV"}
